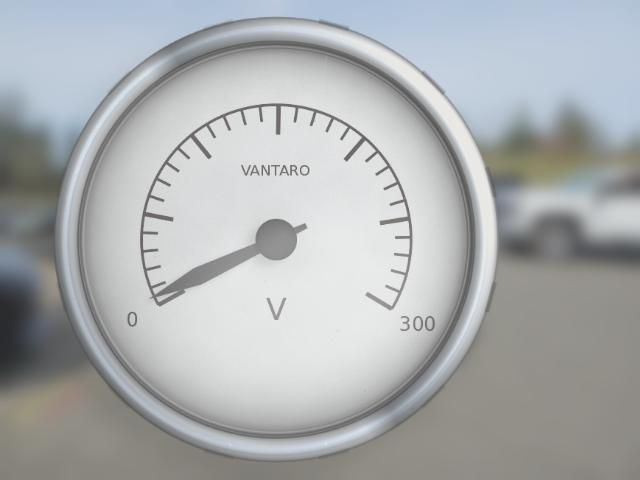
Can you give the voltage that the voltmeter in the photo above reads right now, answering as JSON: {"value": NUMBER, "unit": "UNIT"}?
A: {"value": 5, "unit": "V"}
